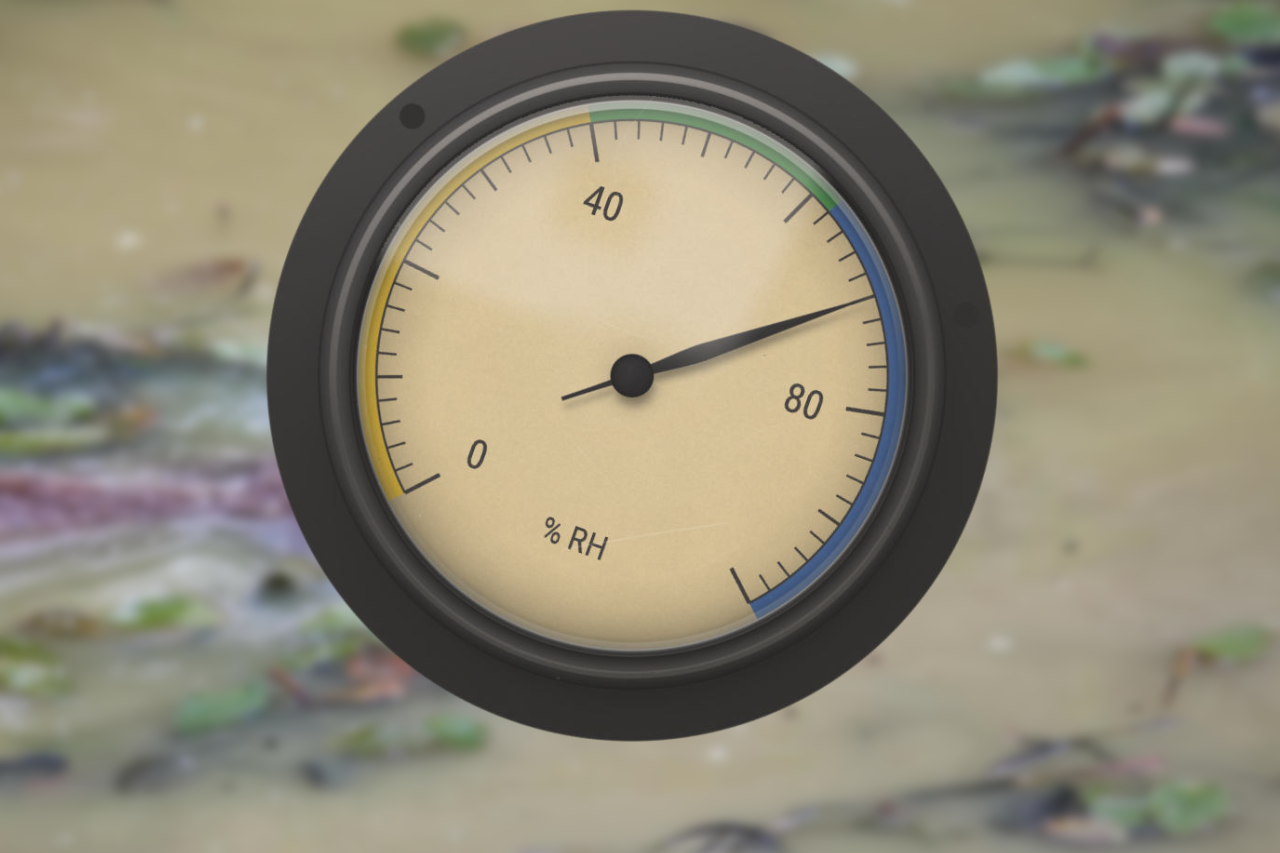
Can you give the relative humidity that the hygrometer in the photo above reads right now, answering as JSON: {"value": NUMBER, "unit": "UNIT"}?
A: {"value": 70, "unit": "%"}
